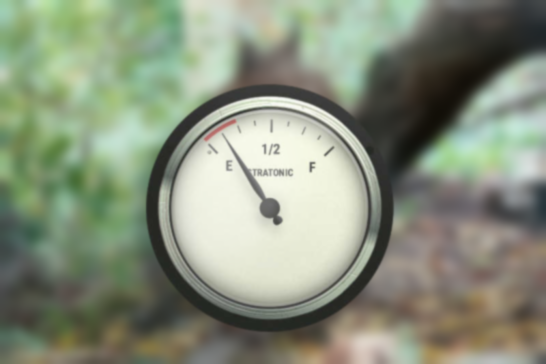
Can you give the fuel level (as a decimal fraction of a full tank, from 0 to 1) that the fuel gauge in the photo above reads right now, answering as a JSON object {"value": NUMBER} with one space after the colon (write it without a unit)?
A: {"value": 0.125}
